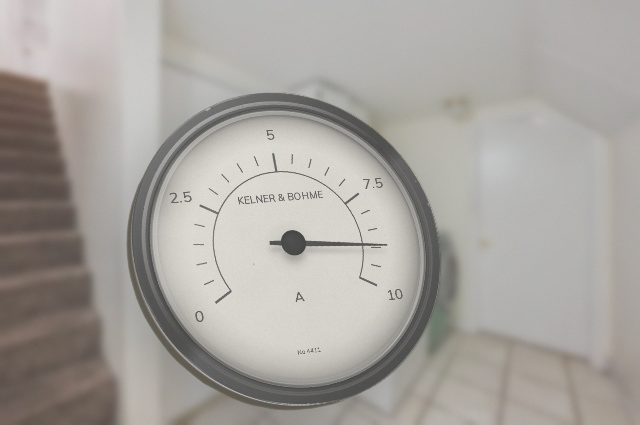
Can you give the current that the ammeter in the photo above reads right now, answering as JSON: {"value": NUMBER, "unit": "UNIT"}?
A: {"value": 9, "unit": "A"}
